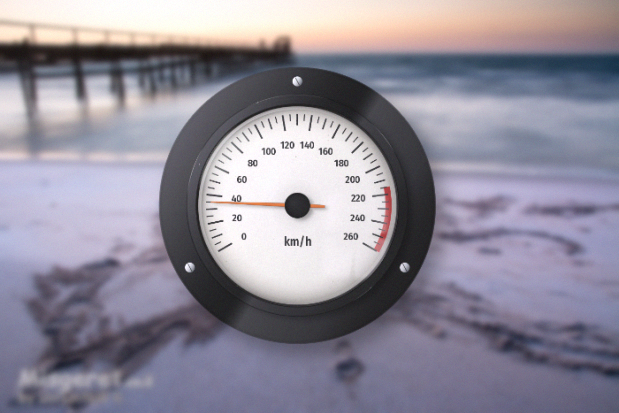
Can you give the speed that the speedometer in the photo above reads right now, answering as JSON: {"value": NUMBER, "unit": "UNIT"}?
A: {"value": 35, "unit": "km/h"}
